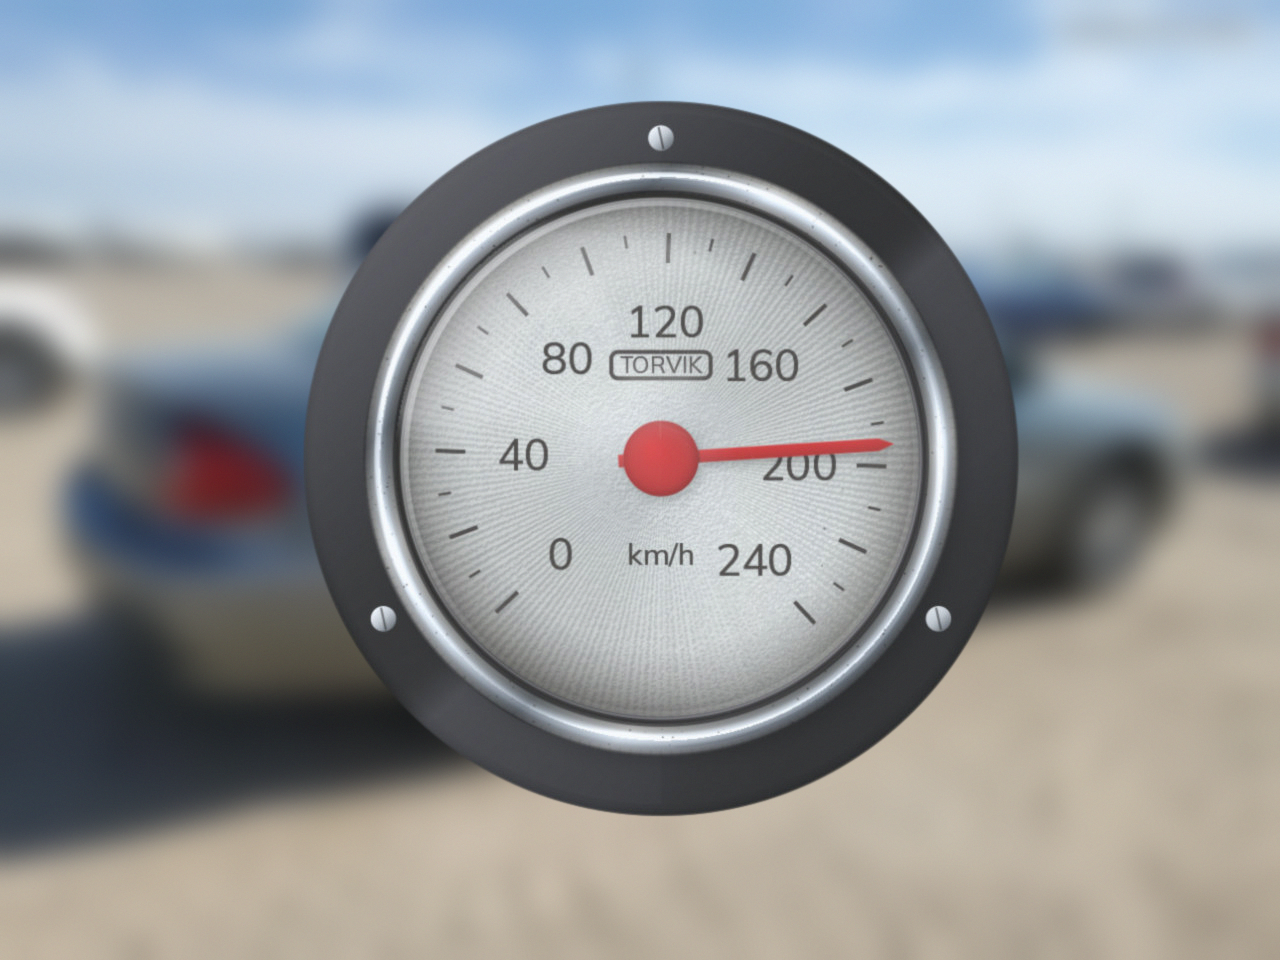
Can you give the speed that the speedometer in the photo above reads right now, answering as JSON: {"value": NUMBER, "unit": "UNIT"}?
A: {"value": 195, "unit": "km/h"}
